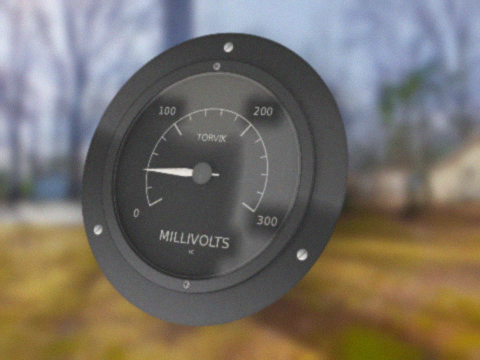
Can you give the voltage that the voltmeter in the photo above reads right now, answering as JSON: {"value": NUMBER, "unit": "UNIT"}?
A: {"value": 40, "unit": "mV"}
